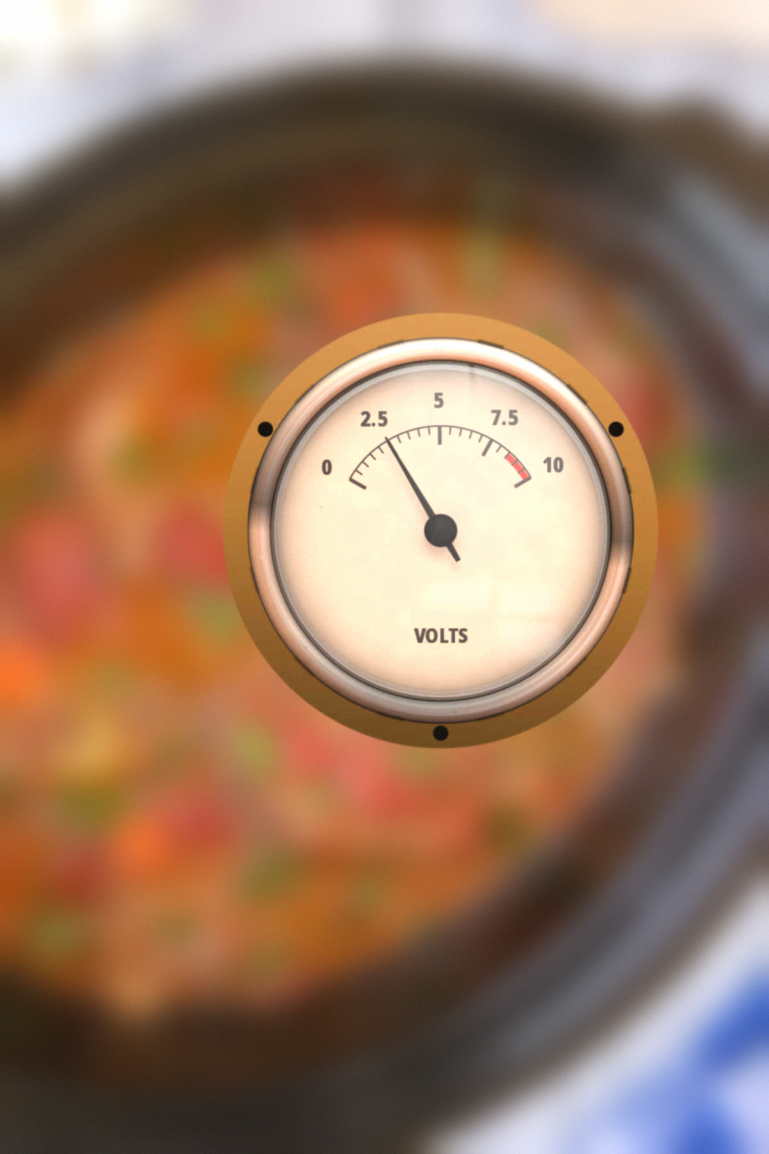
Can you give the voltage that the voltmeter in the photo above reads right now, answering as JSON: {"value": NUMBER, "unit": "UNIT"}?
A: {"value": 2.5, "unit": "V"}
